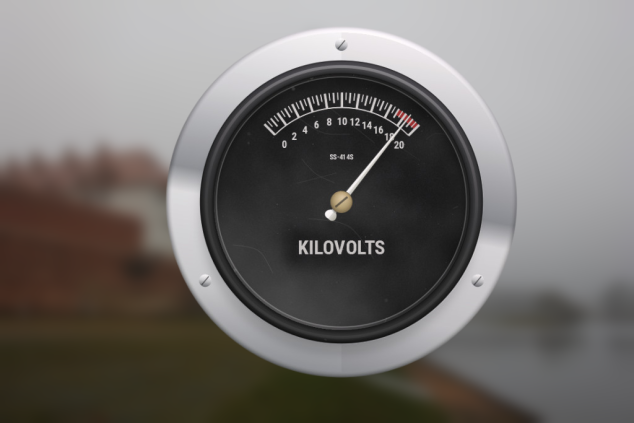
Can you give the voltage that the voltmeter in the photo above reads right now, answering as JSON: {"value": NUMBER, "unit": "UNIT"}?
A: {"value": 18.5, "unit": "kV"}
